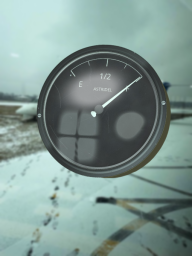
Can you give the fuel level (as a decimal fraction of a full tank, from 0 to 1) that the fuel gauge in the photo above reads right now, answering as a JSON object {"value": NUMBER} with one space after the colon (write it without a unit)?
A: {"value": 1}
